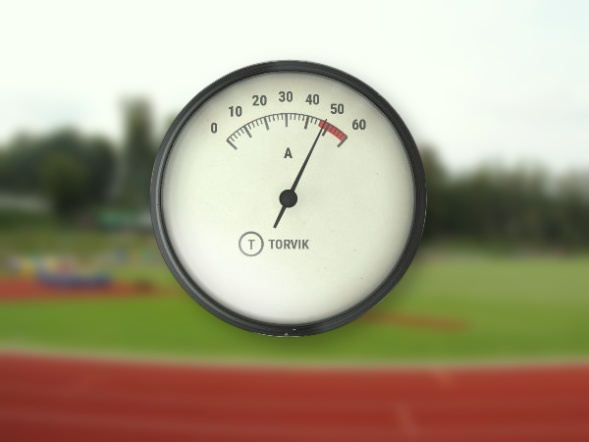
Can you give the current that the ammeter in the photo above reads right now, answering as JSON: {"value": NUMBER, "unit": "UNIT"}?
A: {"value": 48, "unit": "A"}
